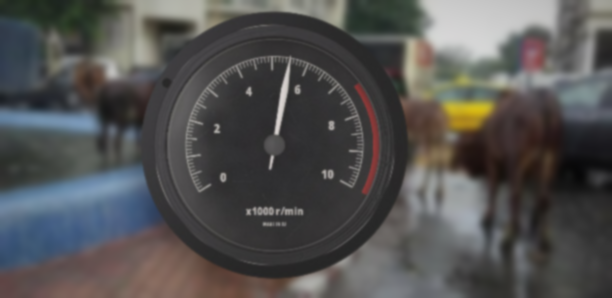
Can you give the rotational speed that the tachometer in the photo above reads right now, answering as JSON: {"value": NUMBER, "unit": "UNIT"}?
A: {"value": 5500, "unit": "rpm"}
